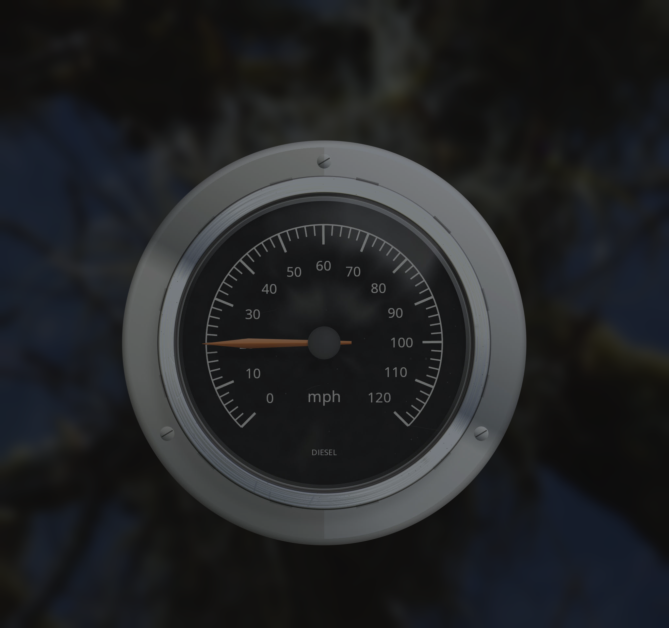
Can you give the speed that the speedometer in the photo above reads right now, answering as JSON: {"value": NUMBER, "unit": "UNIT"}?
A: {"value": 20, "unit": "mph"}
